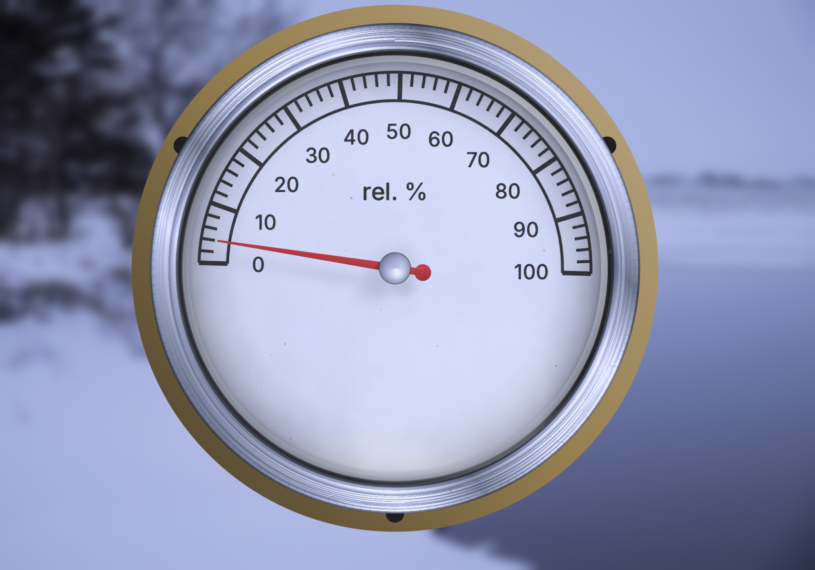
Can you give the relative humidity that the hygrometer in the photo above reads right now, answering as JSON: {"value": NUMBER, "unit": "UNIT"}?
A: {"value": 4, "unit": "%"}
